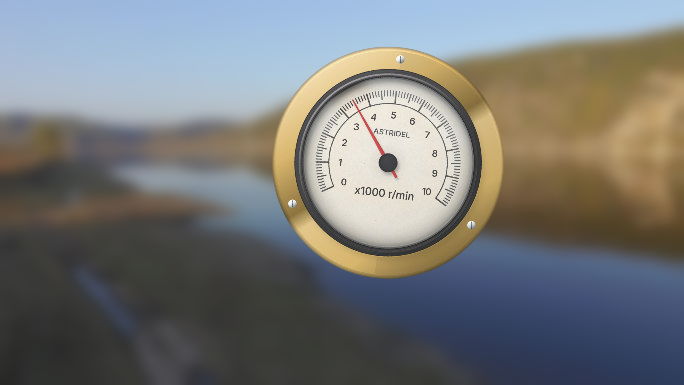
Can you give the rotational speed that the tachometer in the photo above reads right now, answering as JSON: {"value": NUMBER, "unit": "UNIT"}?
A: {"value": 3500, "unit": "rpm"}
